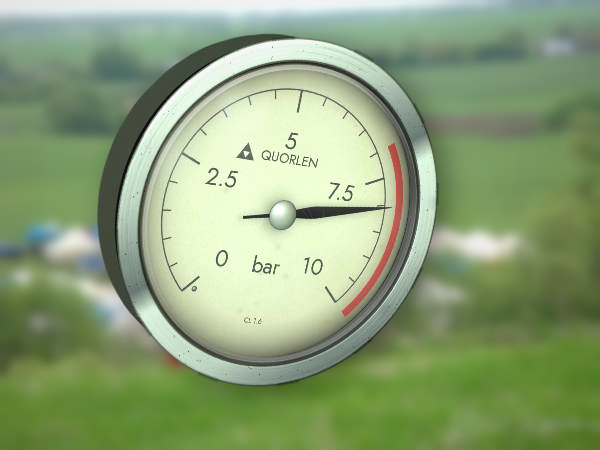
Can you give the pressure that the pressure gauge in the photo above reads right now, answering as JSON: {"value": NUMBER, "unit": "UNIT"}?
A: {"value": 8, "unit": "bar"}
